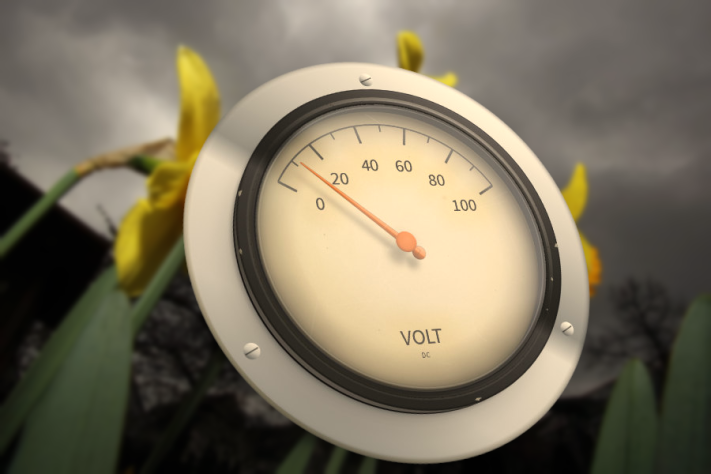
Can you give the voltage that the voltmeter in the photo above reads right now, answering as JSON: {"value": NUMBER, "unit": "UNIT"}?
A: {"value": 10, "unit": "V"}
